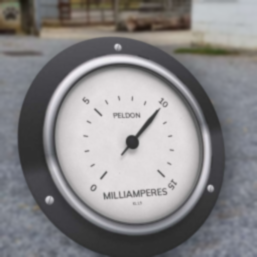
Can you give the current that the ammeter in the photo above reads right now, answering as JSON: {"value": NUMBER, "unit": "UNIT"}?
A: {"value": 10, "unit": "mA"}
